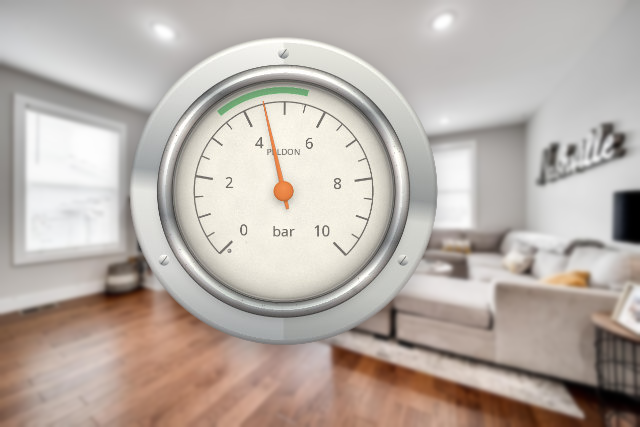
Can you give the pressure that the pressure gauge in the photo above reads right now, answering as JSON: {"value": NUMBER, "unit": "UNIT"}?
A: {"value": 4.5, "unit": "bar"}
